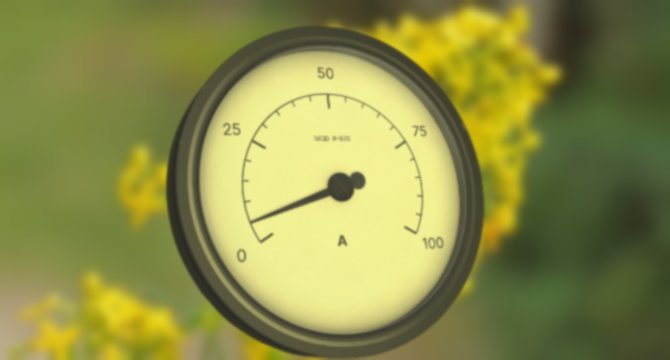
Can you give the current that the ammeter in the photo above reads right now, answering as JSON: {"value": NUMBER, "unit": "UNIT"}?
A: {"value": 5, "unit": "A"}
